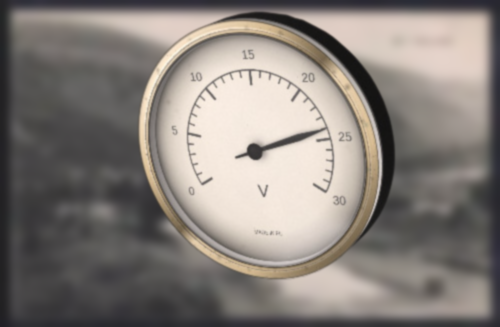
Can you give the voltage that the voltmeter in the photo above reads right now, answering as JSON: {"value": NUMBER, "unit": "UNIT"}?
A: {"value": 24, "unit": "V"}
